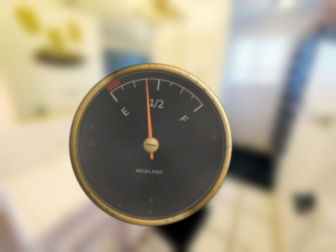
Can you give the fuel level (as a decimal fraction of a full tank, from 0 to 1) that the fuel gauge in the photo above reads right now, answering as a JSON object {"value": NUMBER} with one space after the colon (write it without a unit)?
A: {"value": 0.375}
